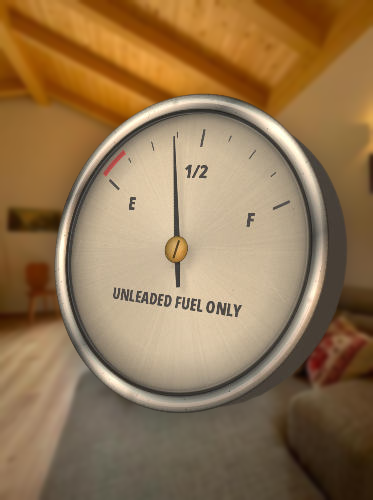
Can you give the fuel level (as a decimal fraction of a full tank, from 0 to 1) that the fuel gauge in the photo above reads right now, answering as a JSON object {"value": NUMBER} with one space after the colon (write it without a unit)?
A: {"value": 0.375}
